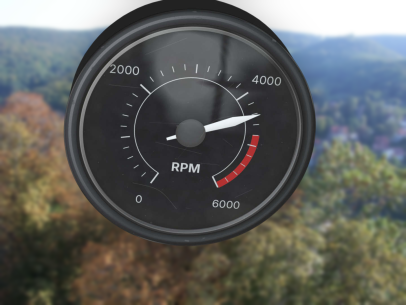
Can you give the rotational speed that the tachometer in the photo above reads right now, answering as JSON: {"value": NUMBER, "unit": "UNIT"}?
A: {"value": 4400, "unit": "rpm"}
